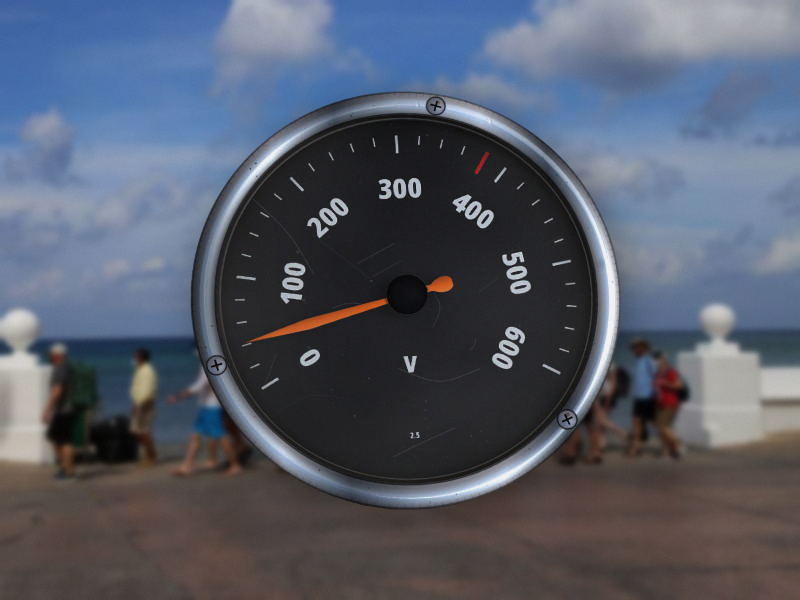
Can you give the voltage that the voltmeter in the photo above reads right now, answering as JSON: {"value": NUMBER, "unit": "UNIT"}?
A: {"value": 40, "unit": "V"}
